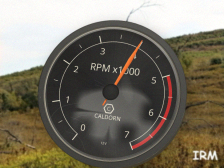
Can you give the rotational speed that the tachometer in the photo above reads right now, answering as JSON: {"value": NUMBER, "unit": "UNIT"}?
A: {"value": 4000, "unit": "rpm"}
